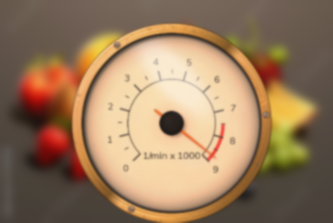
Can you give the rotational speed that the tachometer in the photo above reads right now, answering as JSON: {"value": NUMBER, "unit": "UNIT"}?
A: {"value": 8750, "unit": "rpm"}
